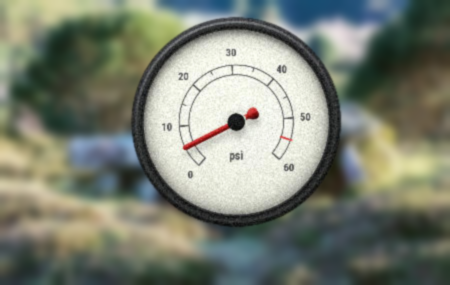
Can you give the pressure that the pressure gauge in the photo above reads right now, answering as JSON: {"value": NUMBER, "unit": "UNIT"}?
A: {"value": 5, "unit": "psi"}
